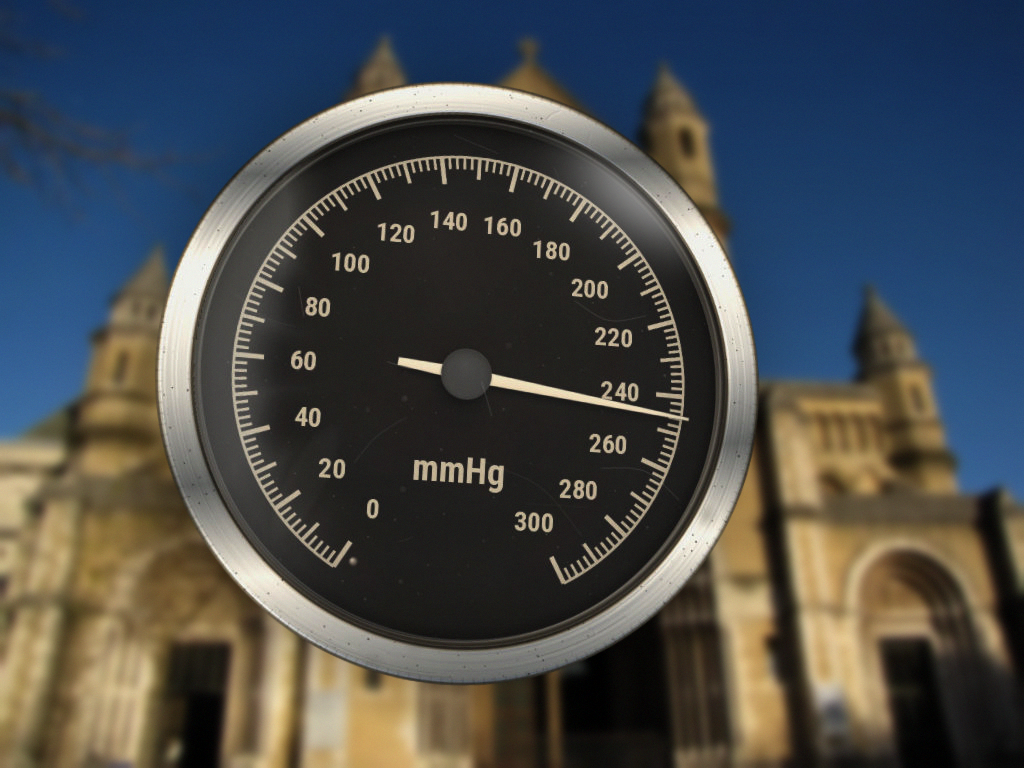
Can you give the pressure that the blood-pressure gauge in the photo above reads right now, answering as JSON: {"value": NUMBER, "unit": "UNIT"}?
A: {"value": 246, "unit": "mmHg"}
